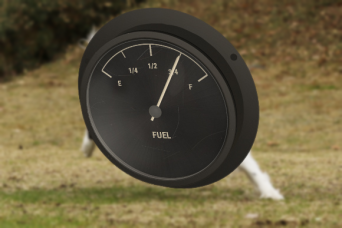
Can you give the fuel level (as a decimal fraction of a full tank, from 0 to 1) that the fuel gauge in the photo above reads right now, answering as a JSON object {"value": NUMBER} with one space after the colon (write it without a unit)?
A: {"value": 0.75}
